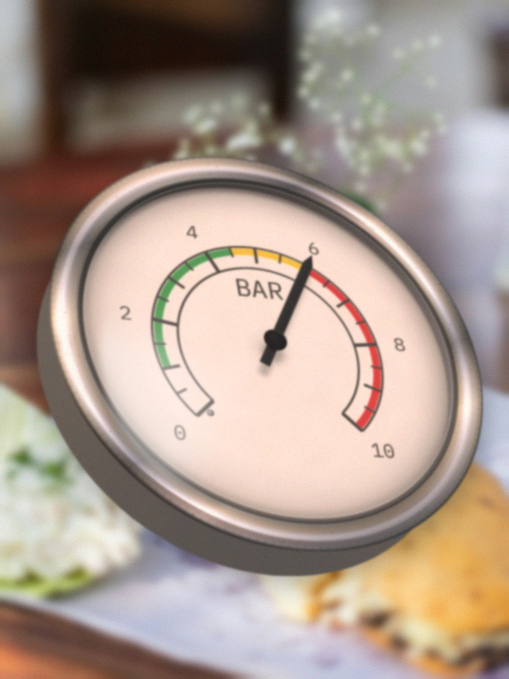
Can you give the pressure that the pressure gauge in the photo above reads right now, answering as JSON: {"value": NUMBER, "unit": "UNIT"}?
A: {"value": 6, "unit": "bar"}
